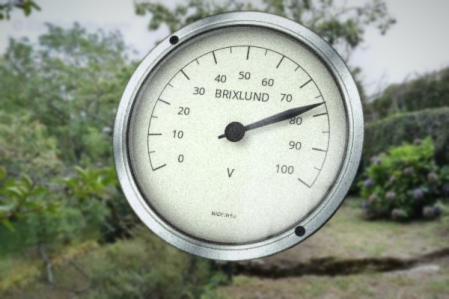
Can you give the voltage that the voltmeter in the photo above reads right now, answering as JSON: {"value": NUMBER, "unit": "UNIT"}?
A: {"value": 77.5, "unit": "V"}
